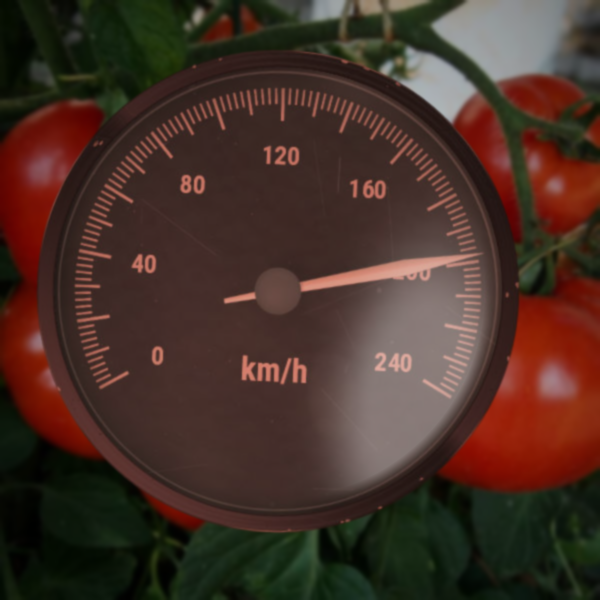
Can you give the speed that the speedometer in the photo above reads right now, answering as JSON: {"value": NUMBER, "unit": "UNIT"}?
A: {"value": 198, "unit": "km/h"}
